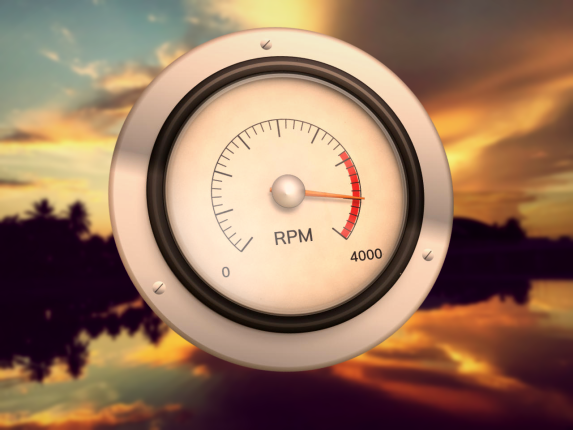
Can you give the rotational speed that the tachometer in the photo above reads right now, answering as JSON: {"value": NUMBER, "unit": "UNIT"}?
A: {"value": 3500, "unit": "rpm"}
